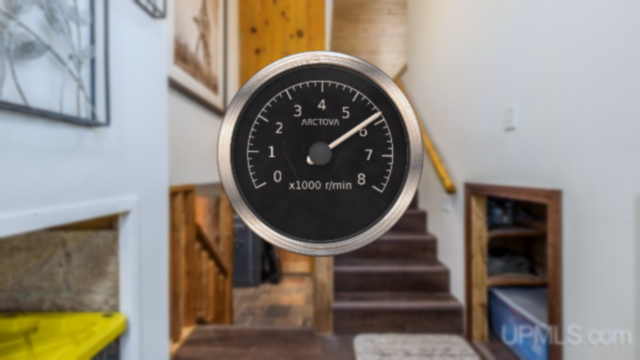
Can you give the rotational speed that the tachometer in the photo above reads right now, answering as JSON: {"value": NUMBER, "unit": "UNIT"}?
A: {"value": 5800, "unit": "rpm"}
